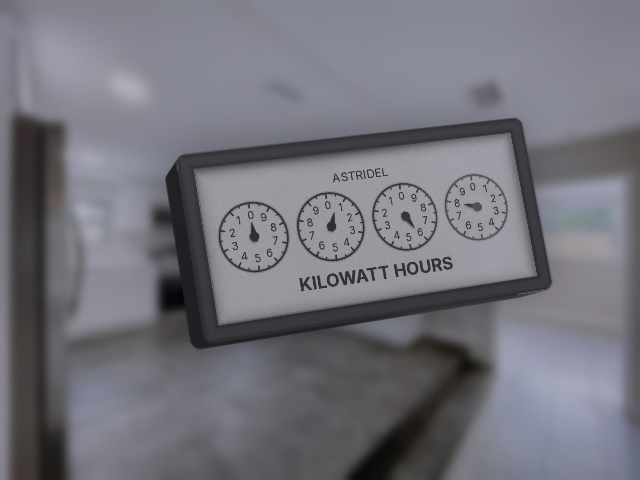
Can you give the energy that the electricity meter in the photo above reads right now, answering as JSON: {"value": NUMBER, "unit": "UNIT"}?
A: {"value": 58, "unit": "kWh"}
